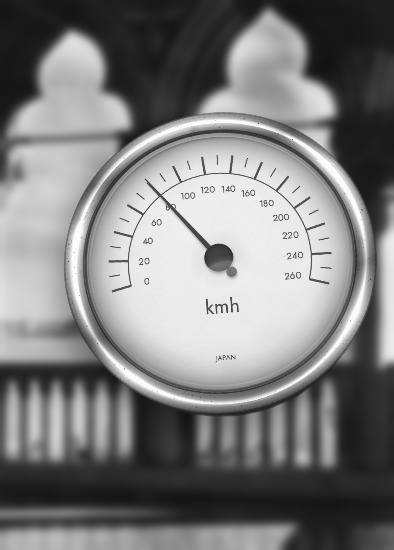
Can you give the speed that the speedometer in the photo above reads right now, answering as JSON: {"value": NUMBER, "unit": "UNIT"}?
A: {"value": 80, "unit": "km/h"}
